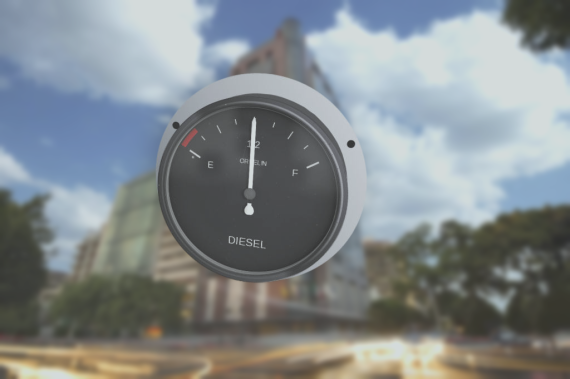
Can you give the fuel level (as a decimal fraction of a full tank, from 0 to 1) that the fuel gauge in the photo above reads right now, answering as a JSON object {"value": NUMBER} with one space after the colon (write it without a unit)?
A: {"value": 0.5}
